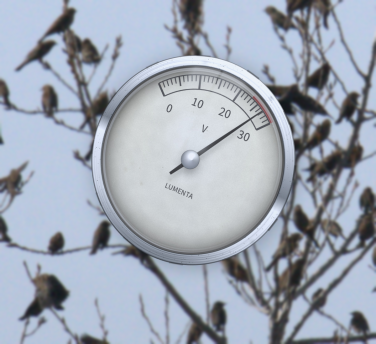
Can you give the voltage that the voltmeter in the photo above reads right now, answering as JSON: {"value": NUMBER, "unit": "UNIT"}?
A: {"value": 27, "unit": "V"}
